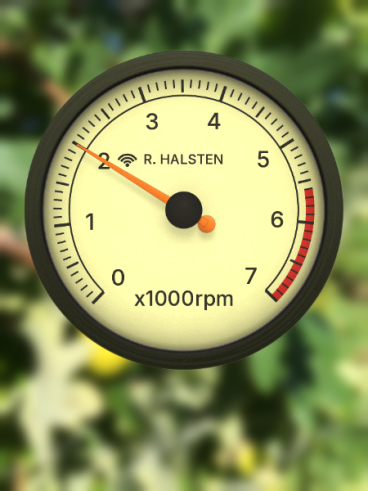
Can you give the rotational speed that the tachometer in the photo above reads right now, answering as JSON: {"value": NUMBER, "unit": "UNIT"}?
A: {"value": 2000, "unit": "rpm"}
